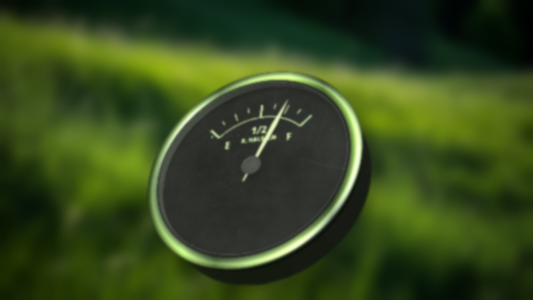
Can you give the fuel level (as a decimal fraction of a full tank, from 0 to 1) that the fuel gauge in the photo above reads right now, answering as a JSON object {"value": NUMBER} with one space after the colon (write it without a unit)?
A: {"value": 0.75}
